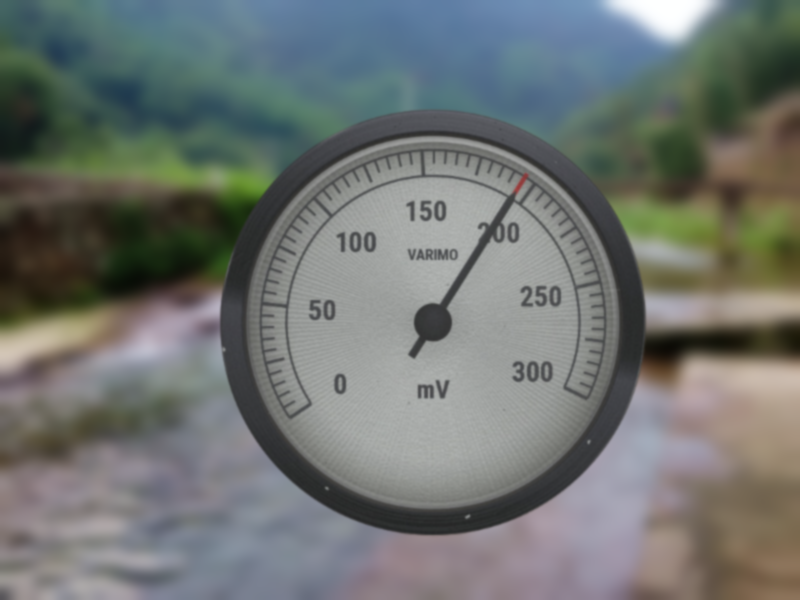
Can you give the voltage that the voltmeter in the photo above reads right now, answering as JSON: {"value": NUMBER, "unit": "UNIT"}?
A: {"value": 195, "unit": "mV"}
